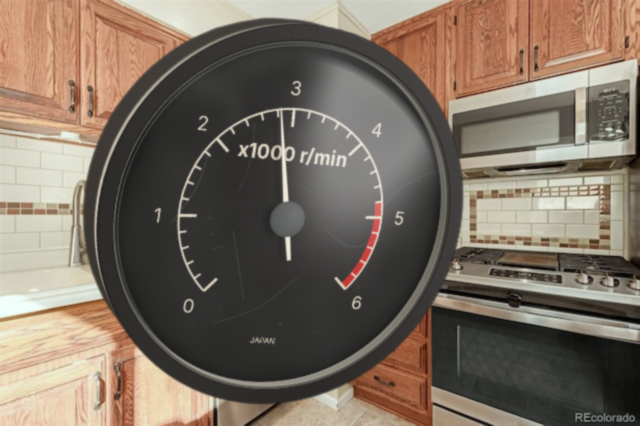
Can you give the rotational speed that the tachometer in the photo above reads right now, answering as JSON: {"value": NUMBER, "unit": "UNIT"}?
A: {"value": 2800, "unit": "rpm"}
